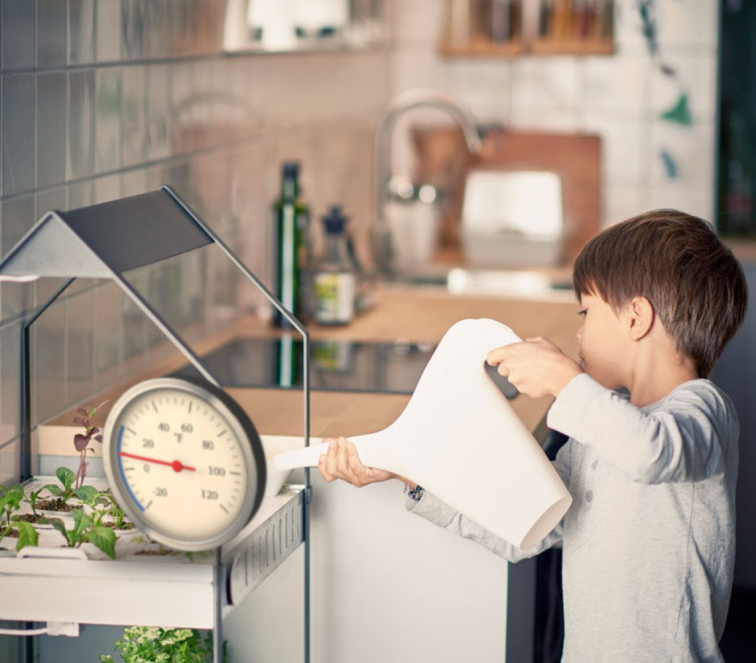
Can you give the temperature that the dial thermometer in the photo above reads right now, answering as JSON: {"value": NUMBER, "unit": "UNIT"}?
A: {"value": 8, "unit": "°F"}
